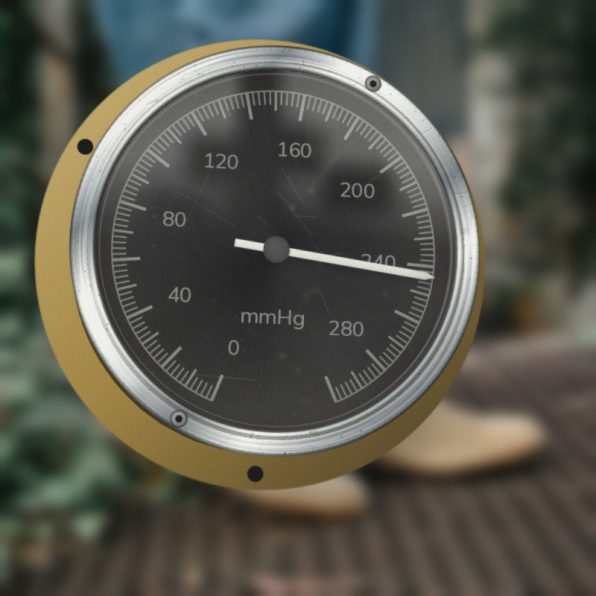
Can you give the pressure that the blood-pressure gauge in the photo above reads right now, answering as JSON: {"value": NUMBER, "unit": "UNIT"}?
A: {"value": 244, "unit": "mmHg"}
